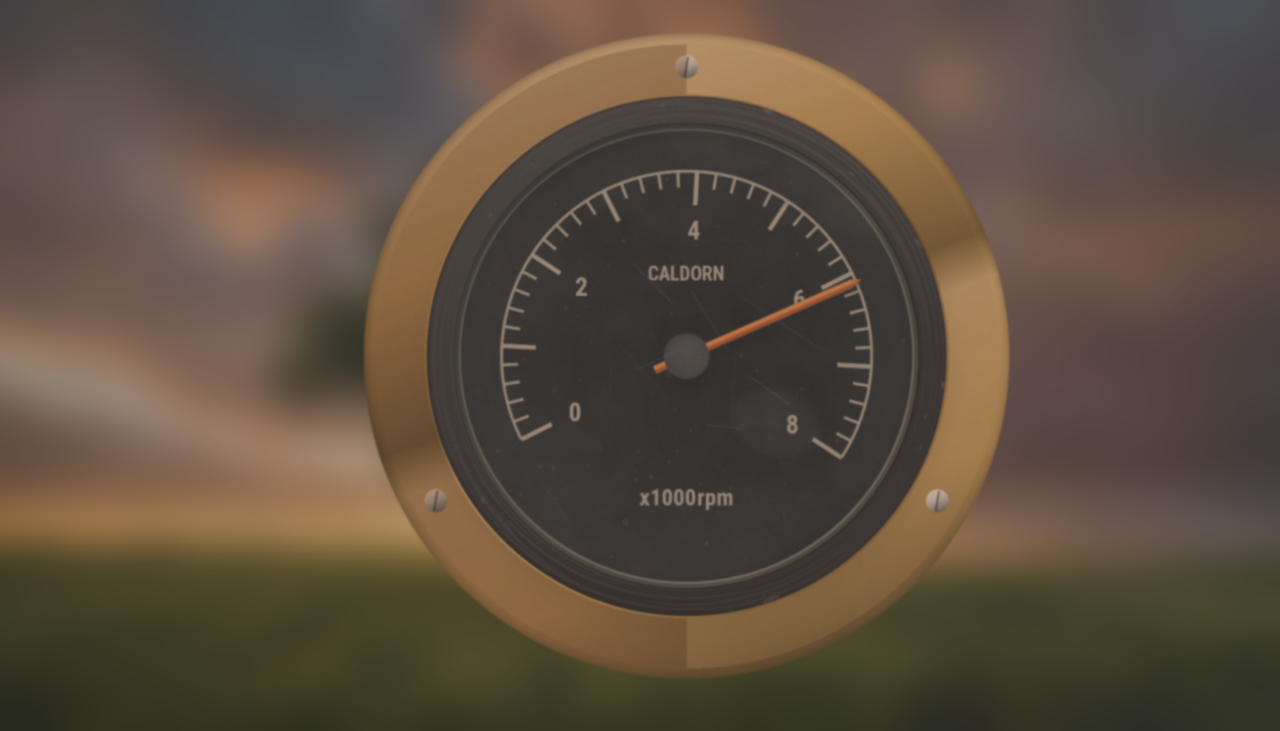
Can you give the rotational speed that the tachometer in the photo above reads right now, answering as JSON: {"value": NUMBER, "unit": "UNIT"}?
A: {"value": 6100, "unit": "rpm"}
